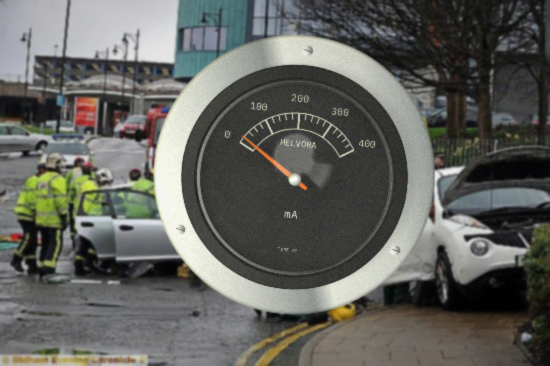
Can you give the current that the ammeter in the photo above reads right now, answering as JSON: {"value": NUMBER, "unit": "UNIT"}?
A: {"value": 20, "unit": "mA"}
